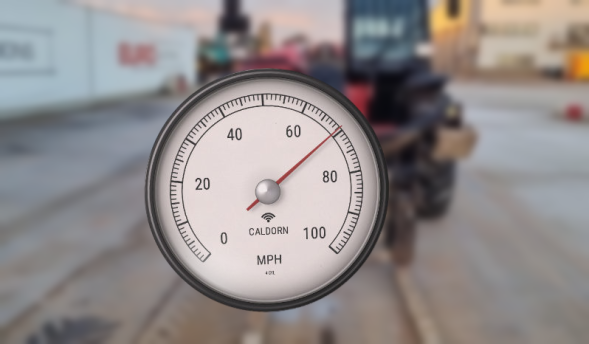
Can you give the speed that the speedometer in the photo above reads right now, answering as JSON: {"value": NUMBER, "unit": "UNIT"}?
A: {"value": 69, "unit": "mph"}
